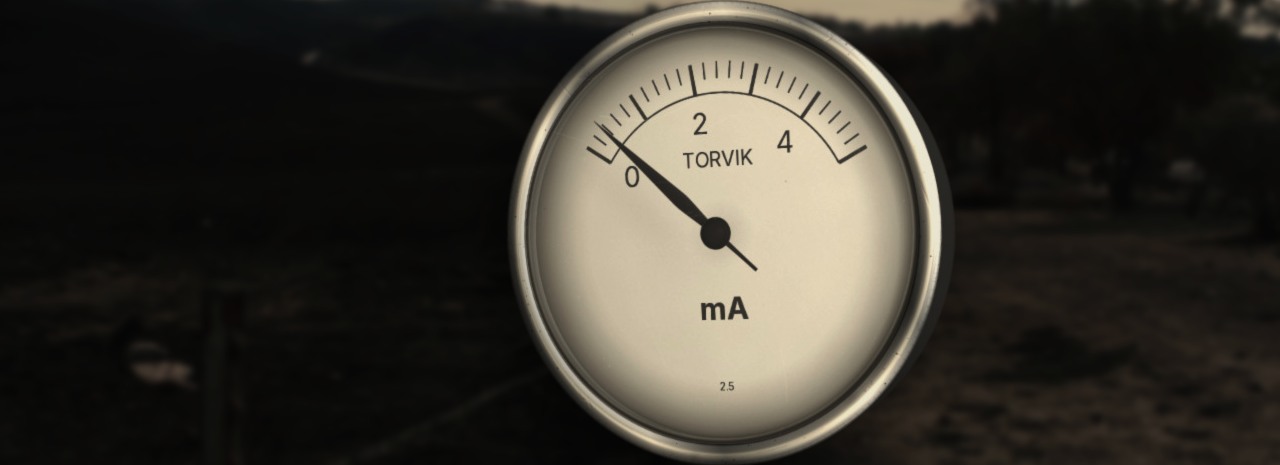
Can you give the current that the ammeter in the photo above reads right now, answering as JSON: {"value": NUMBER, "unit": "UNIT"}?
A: {"value": 0.4, "unit": "mA"}
